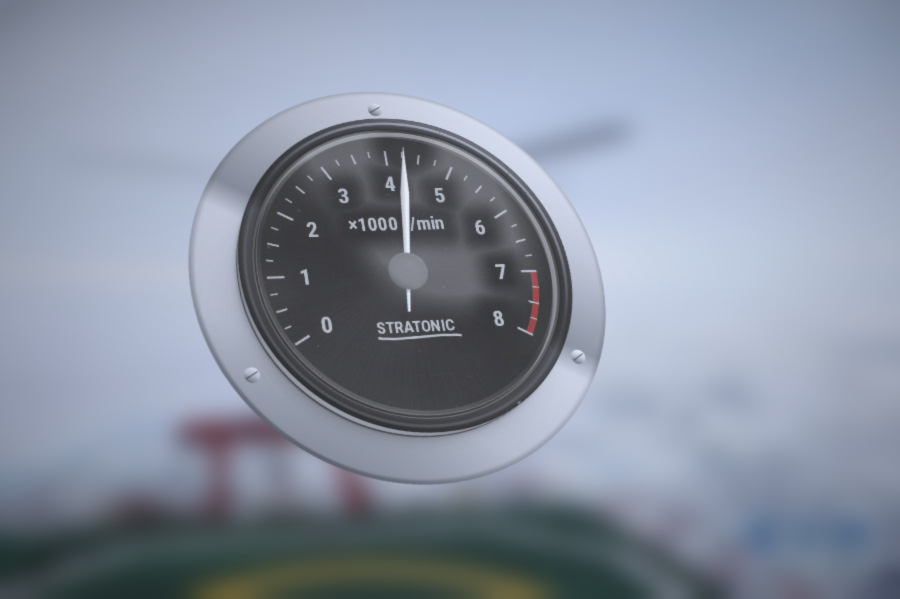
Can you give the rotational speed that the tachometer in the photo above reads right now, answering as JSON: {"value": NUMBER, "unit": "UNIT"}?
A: {"value": 4250, "unit": "rpm"}
